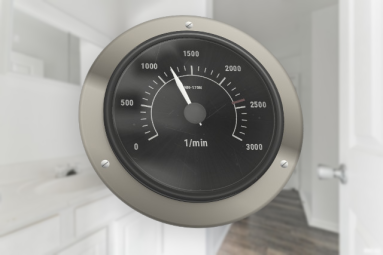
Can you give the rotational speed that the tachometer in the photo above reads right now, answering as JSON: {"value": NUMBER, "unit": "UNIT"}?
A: {"value": 1200, "unit": "rpm"}
